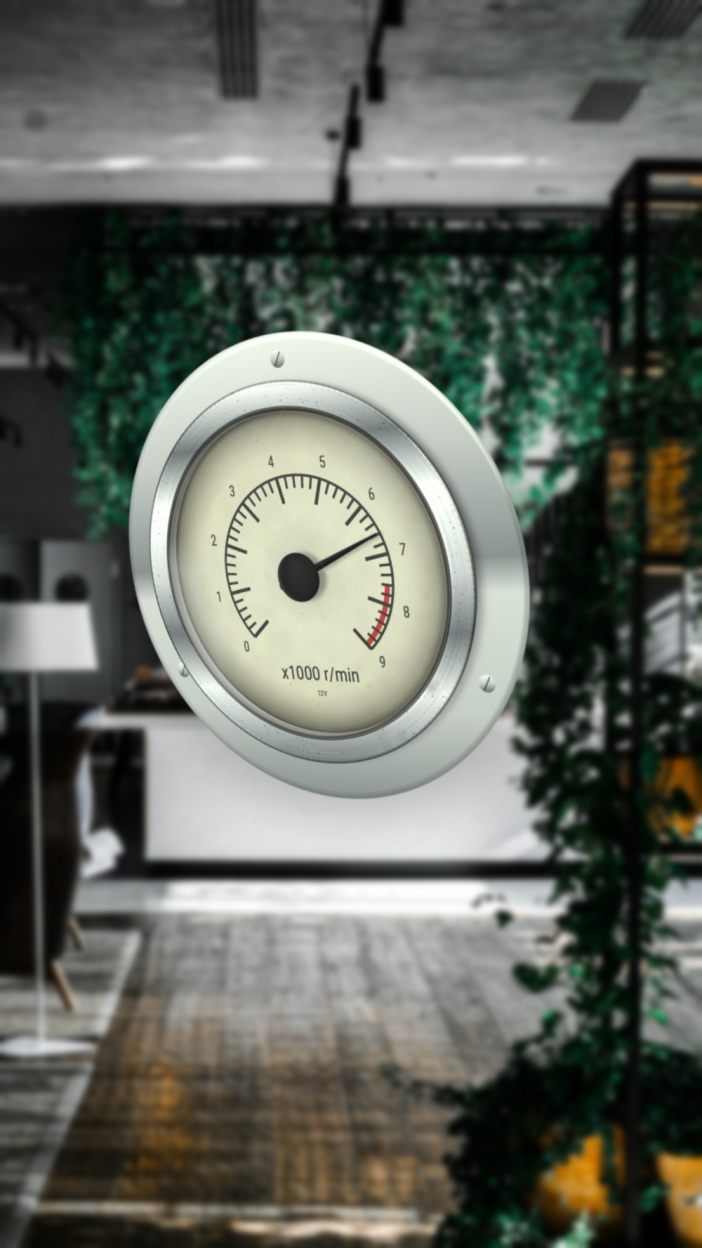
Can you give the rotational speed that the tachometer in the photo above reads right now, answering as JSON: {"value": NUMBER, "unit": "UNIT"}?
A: {"value": 6600, "unit": "rpm"}
